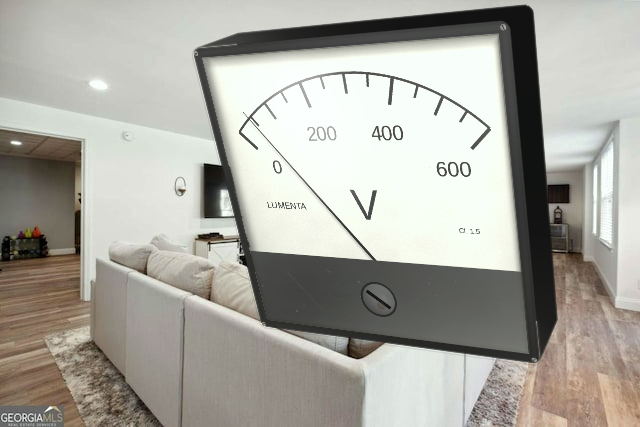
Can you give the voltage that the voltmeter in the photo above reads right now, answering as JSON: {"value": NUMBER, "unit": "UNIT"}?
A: {"value": 50, "unit": "V"}
